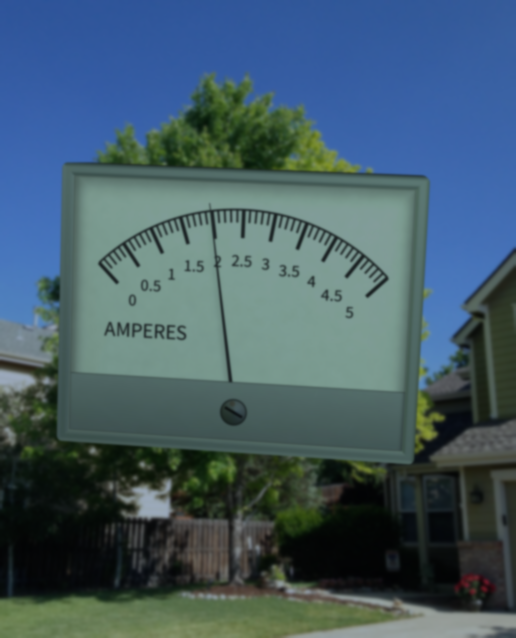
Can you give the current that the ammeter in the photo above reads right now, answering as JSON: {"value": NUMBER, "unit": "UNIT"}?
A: {"value": 2, "unit": "A"}
